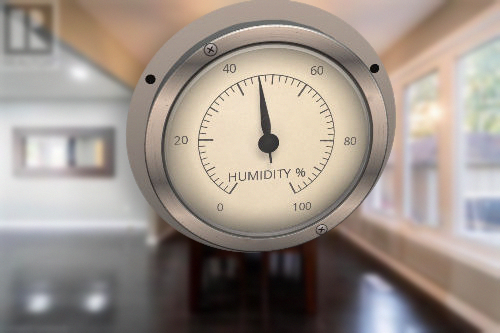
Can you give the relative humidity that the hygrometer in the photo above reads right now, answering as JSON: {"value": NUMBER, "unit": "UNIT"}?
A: {"value": 46, "unit": "%"}
